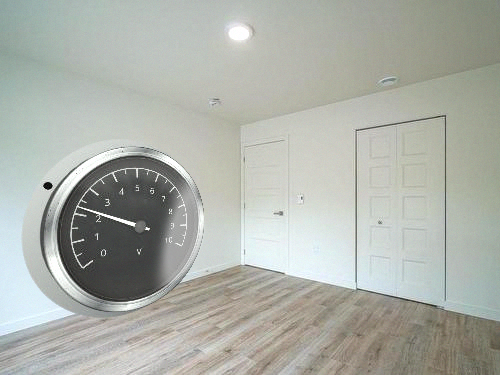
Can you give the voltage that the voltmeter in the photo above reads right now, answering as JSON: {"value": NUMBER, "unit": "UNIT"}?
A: {"value": 2.25, "unit": "V"}
